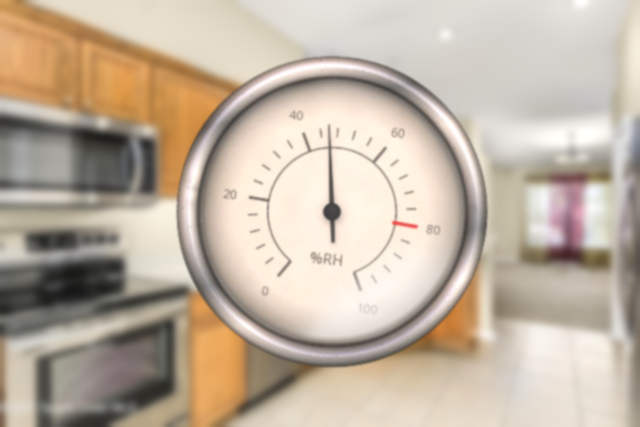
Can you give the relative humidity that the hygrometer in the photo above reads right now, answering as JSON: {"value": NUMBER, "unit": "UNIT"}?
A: {"value": 46, "unit": "%"}
